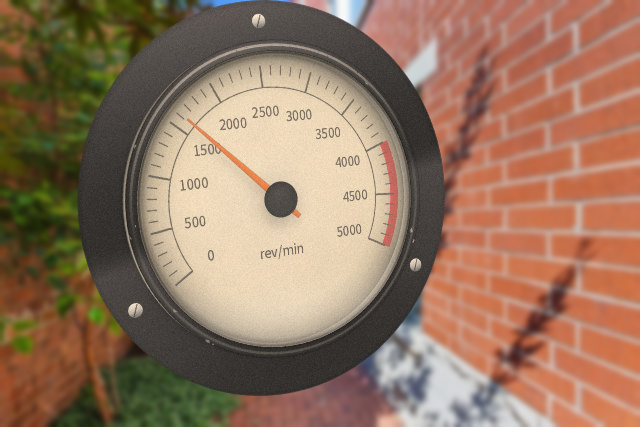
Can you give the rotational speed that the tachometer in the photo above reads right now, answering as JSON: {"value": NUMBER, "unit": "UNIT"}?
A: {"value": 1600, "unit": "rpm"}
